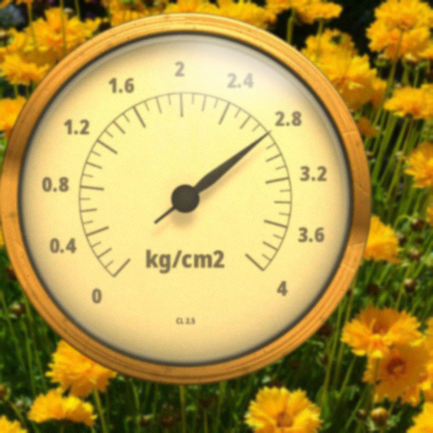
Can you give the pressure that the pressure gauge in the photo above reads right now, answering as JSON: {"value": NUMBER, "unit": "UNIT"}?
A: {"value": 2.8, "unit": "kg/cm²"}
